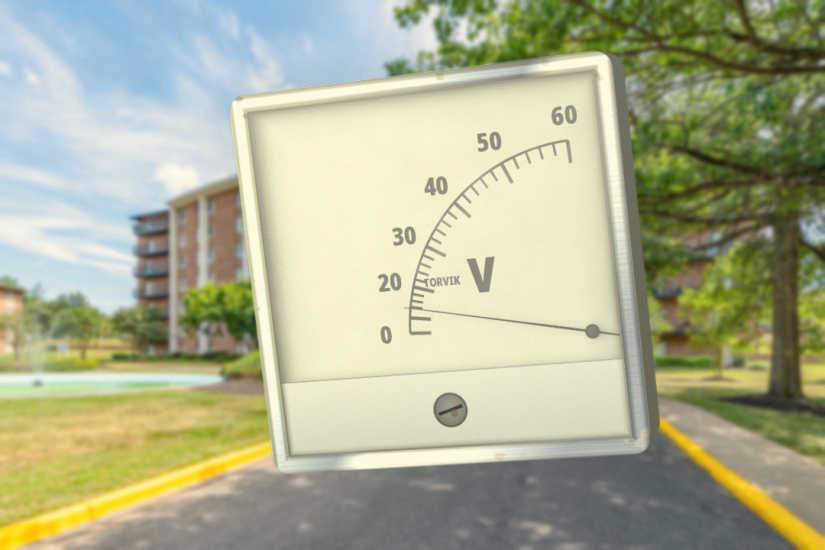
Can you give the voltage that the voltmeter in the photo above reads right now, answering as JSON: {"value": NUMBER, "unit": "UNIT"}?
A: {"value": 14, "unit": "V"}
